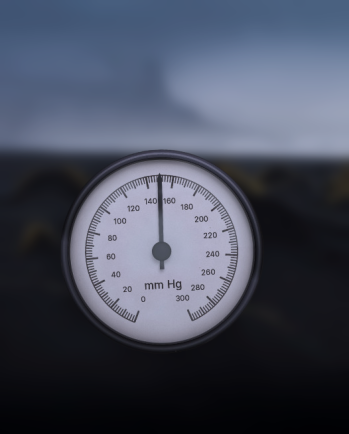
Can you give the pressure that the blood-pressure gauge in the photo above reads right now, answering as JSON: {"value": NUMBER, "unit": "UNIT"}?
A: {"value": 150, "unit": "mmHg"}
